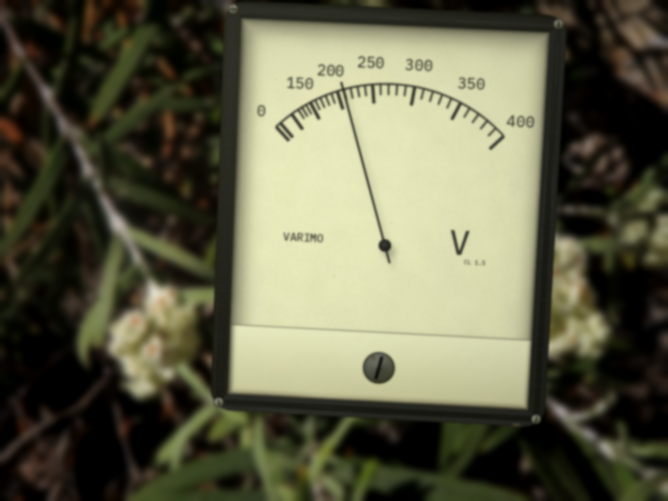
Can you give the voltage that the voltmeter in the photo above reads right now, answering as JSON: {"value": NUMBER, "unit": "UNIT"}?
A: {"value": 210, "unit": "V"}
